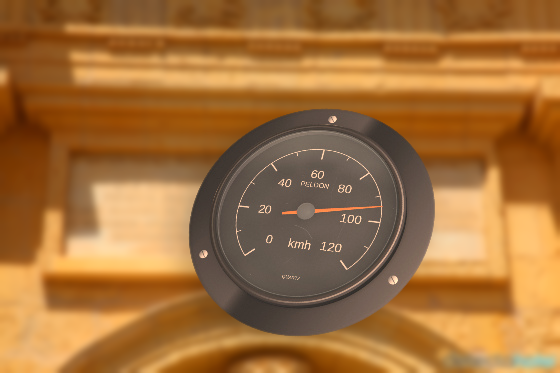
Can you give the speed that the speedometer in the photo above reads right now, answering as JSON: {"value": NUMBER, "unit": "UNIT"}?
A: {"value": 95, "unit": "km/h"}
